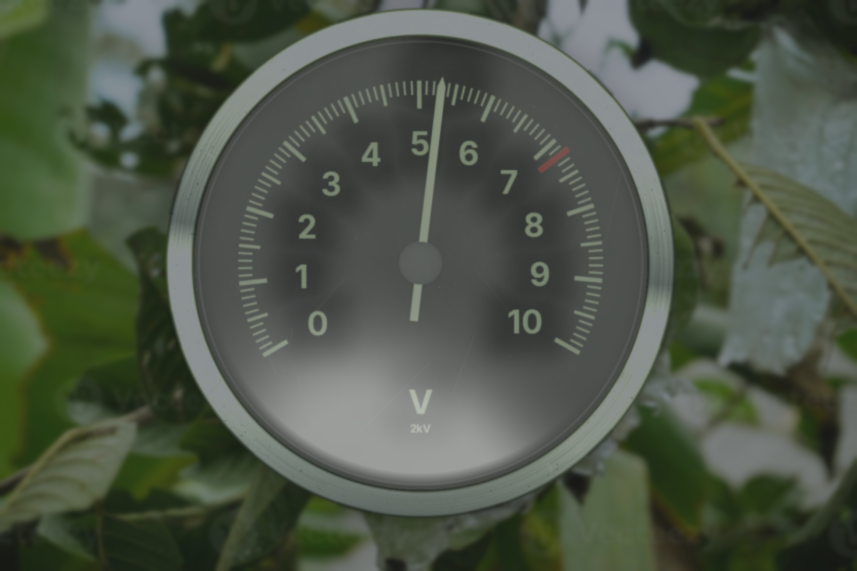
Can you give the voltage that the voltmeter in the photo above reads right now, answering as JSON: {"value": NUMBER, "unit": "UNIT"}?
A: {"value": 5.3, "unit": "V"}
